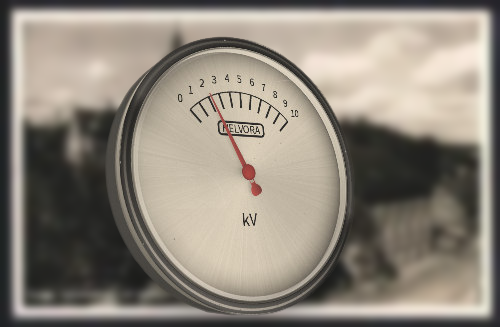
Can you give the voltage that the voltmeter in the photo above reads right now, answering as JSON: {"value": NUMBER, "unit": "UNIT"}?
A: {"value": 2, "unit": "kV"}
